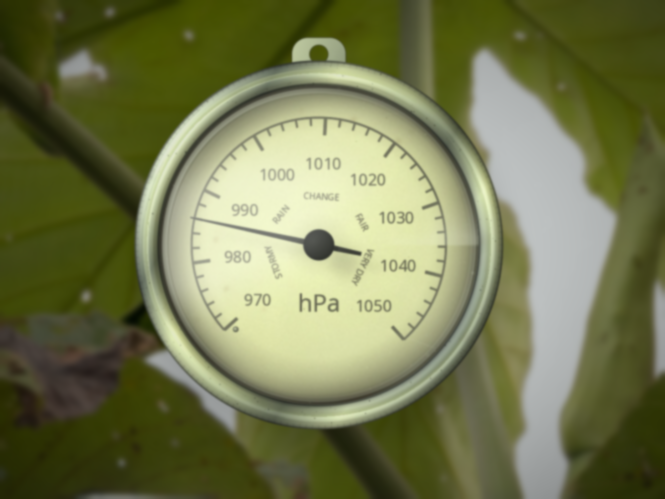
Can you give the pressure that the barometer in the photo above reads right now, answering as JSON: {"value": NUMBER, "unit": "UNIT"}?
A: {"value": 986, "unit": "hPa"}
